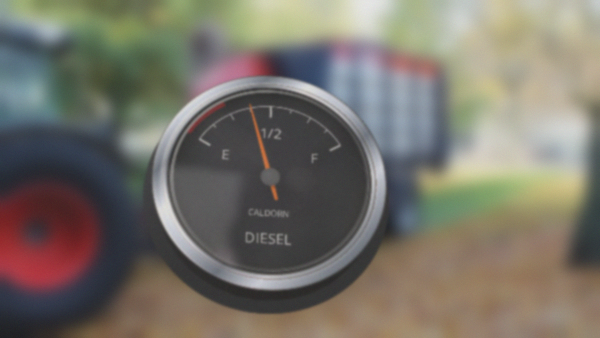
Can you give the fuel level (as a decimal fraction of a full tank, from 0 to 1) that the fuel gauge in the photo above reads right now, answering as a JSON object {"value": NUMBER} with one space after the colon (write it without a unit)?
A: {"value": 0.375}
